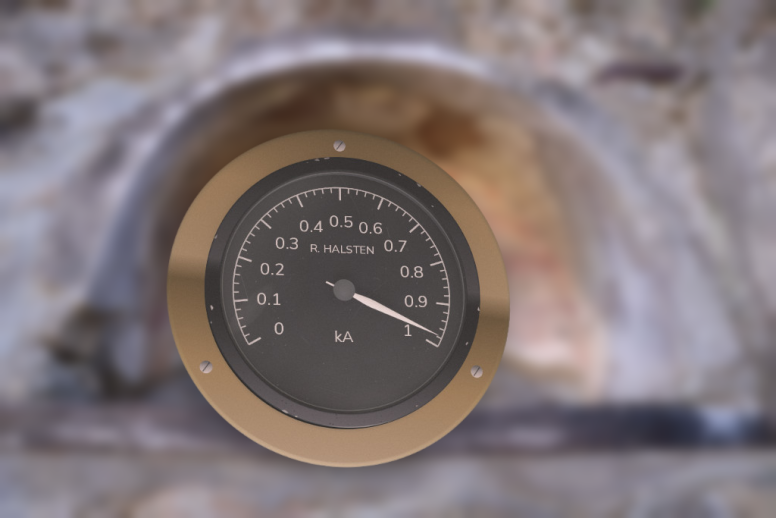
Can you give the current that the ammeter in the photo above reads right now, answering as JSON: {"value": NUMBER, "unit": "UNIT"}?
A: {"value": 0.98, "unit": "kA"}
